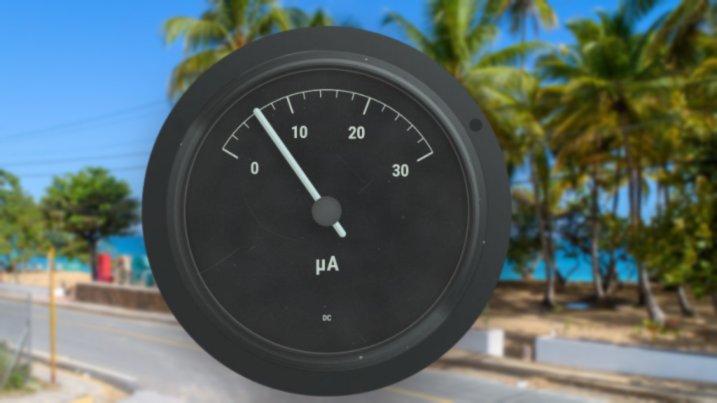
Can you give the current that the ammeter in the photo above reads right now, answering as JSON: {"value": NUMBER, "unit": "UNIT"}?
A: {"value": 6, "unit": "µA"}
